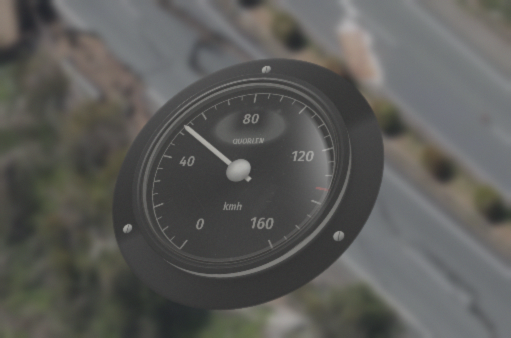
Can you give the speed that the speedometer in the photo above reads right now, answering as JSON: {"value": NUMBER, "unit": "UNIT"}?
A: {"value": 52.5, "unit": "km/h"}
